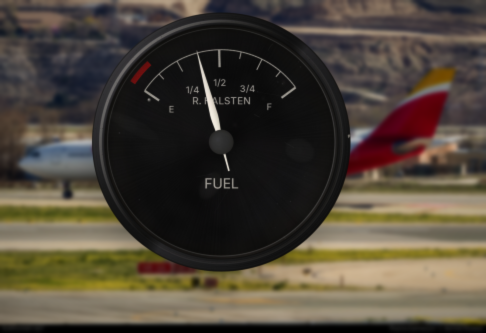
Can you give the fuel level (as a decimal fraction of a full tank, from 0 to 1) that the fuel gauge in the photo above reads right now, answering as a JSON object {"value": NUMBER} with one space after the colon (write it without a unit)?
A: {"value": 0.375}
